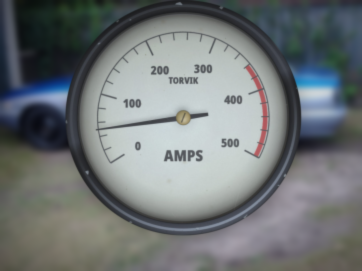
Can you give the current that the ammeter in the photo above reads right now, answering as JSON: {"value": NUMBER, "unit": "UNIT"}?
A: {"value": 50, "unit": "A"}
